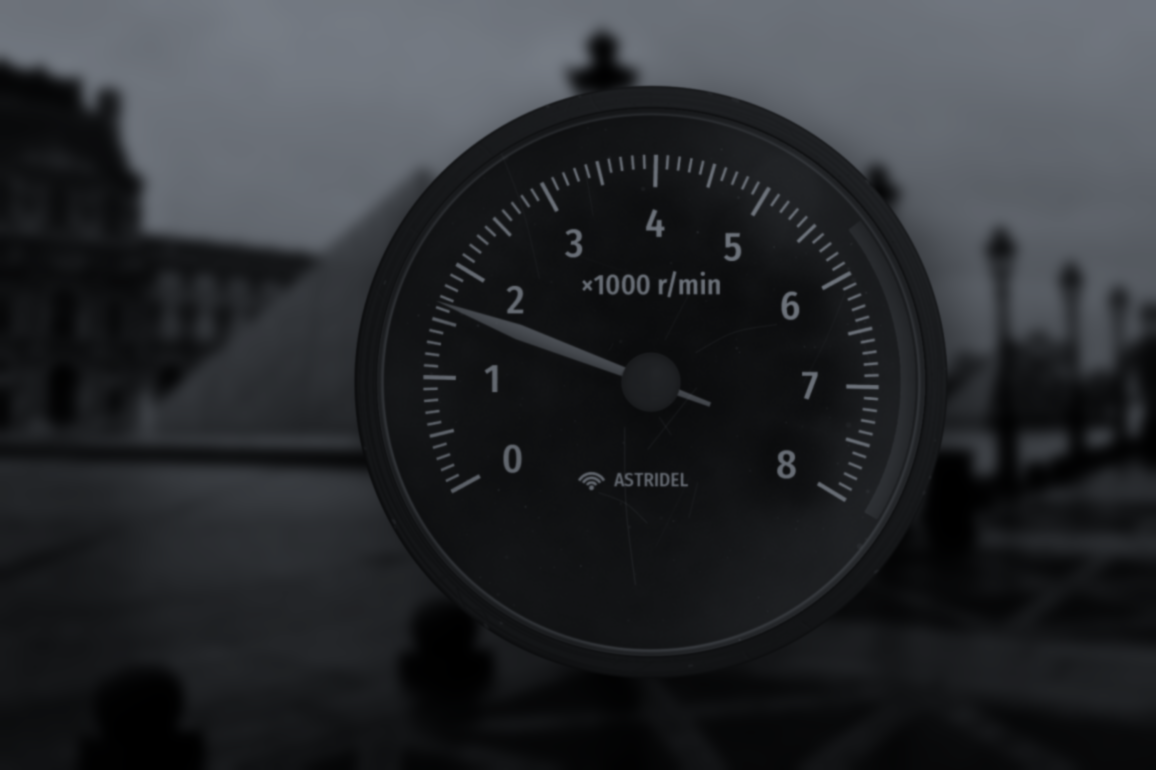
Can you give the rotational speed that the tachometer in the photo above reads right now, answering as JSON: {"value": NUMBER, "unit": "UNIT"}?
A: {"value": 1650, "unit": "rpm"}
